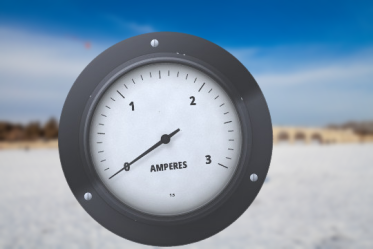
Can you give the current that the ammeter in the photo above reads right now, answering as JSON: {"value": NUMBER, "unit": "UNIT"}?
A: {"value": 0, "unit": "A"}
